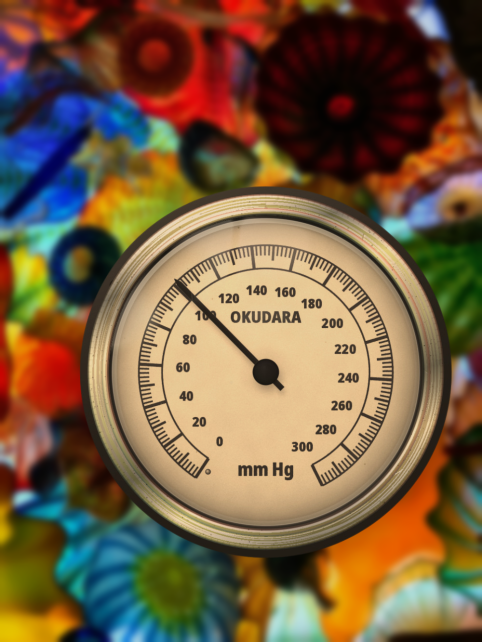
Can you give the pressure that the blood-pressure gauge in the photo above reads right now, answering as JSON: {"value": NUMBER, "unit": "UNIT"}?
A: {"value": 102, "unit": "mmHg"}
